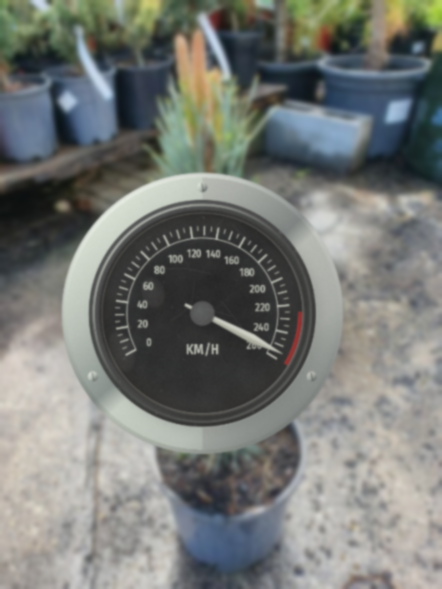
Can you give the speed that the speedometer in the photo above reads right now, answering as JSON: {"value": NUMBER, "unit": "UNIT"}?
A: {"value": 255, "unit": "km/h"}
